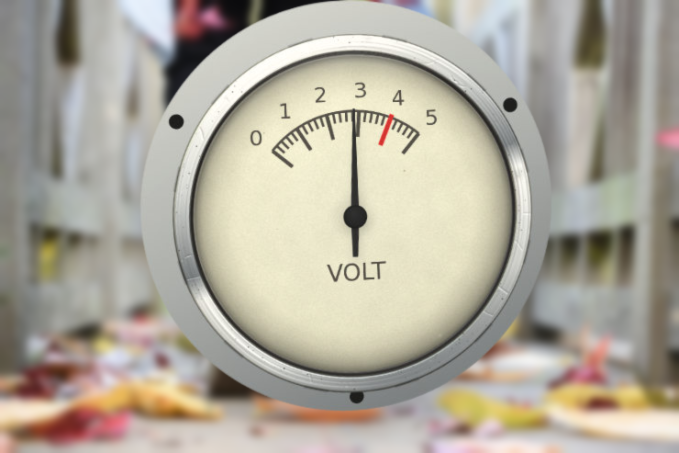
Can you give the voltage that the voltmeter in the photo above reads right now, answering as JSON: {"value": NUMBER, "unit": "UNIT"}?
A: {"value": 2.8, "unit": "V"}
